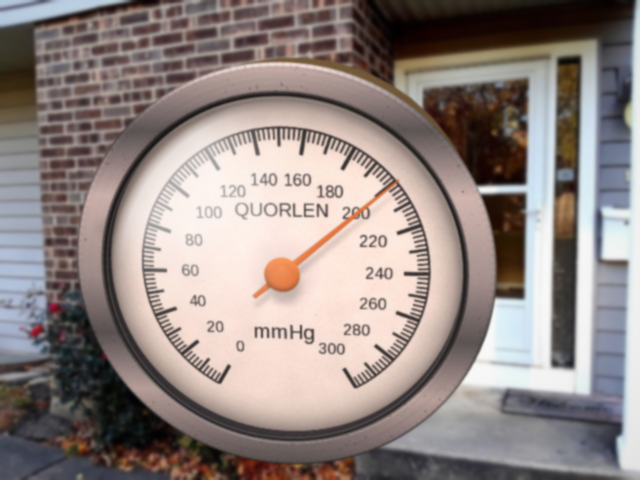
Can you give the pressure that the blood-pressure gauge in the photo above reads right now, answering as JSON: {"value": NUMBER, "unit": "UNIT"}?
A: {"value": 200, "unit": "mmHg"}
